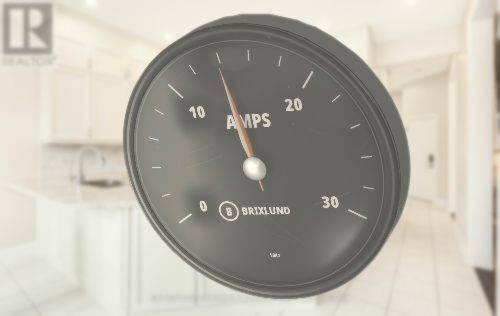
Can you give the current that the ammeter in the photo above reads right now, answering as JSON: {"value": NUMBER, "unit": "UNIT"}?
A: {"value": 14, "unit": "A"}
